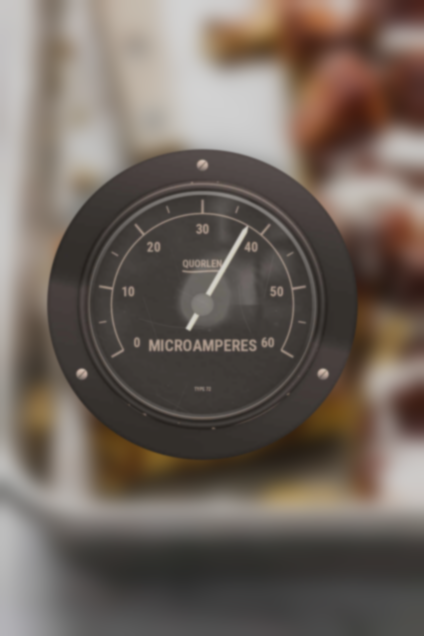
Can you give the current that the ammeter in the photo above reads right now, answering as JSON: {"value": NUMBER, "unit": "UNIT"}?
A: {"value": 37.5, "unit": "µA"}
